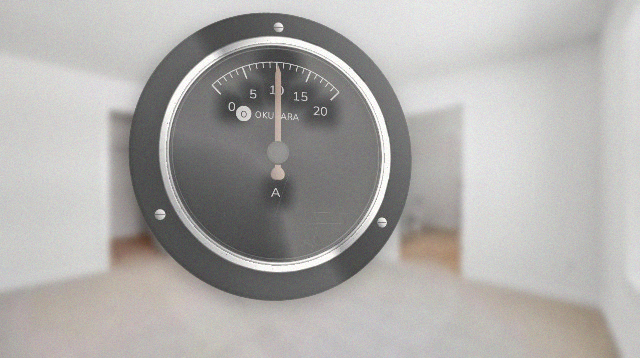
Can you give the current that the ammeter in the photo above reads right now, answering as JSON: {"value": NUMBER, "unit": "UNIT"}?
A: {"value": 10, "unit": "A"}
